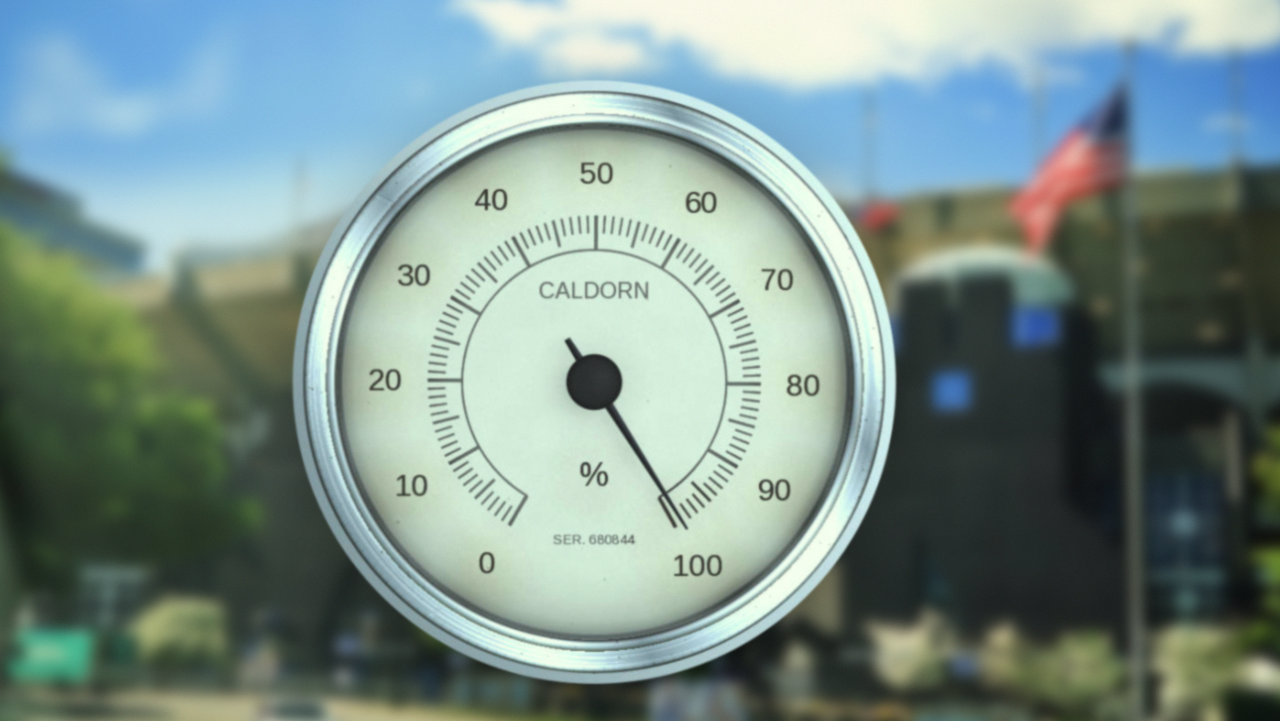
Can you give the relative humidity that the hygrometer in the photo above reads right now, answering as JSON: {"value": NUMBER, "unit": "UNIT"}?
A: {"value": 99, "unit": "%"}
